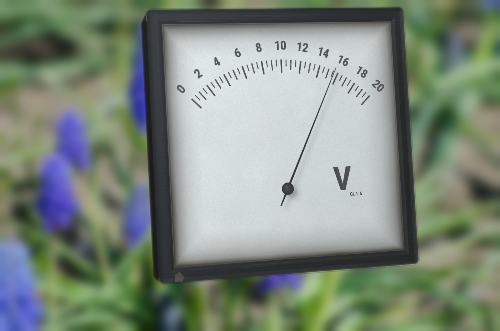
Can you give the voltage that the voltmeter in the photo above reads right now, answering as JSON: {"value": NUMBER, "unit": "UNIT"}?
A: {"value": 15.5, "unit": "V"}
